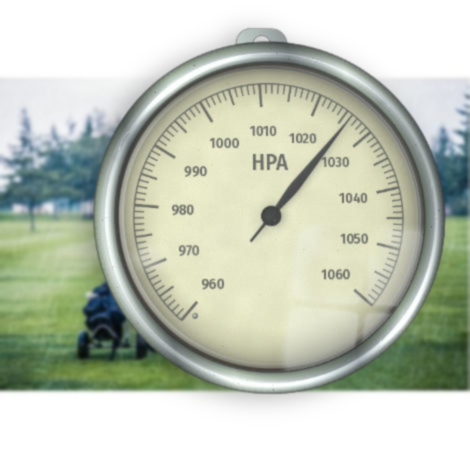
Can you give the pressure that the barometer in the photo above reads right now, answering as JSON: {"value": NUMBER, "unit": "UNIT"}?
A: {"value": 1026, "unit": "hPa"}
